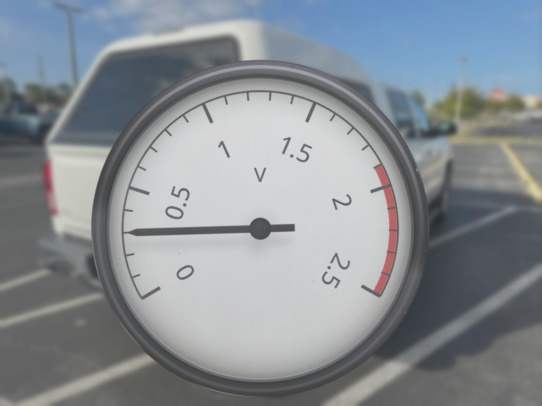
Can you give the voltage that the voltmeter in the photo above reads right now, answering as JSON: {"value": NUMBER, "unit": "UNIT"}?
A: {"value": 0.3, "unit": "V"}
